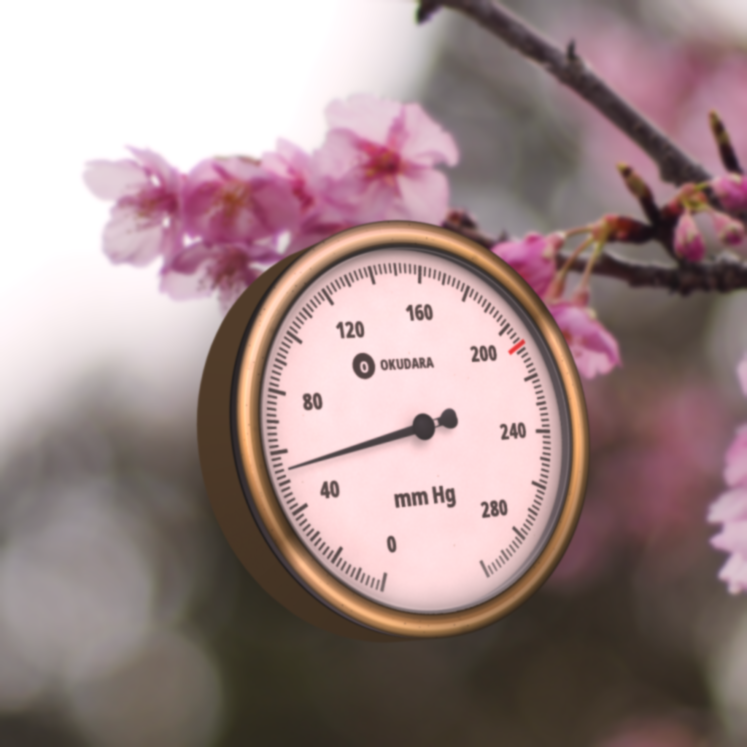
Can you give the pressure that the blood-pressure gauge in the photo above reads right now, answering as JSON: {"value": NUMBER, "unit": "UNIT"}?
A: {"value": 54, "unit": "mmHg"}
